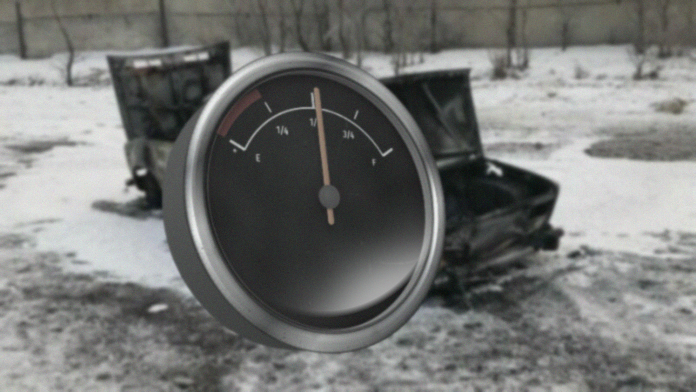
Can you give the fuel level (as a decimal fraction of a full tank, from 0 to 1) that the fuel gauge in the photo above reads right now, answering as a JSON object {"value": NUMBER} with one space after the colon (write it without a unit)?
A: {"value": 0.5}
